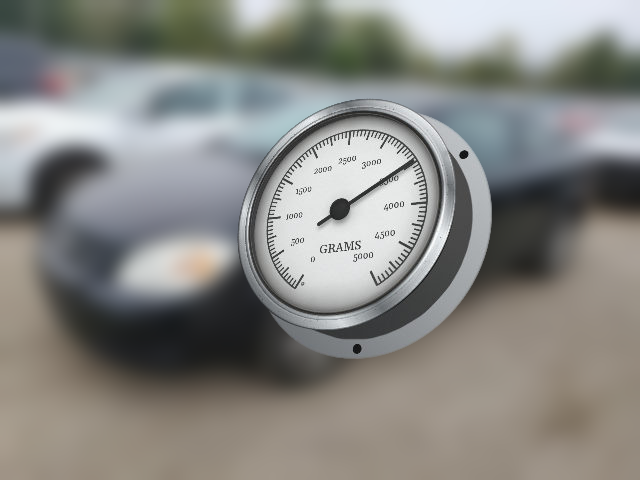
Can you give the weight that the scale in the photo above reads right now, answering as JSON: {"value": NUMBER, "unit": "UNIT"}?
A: {"value": 3500, "unit": "g"}
